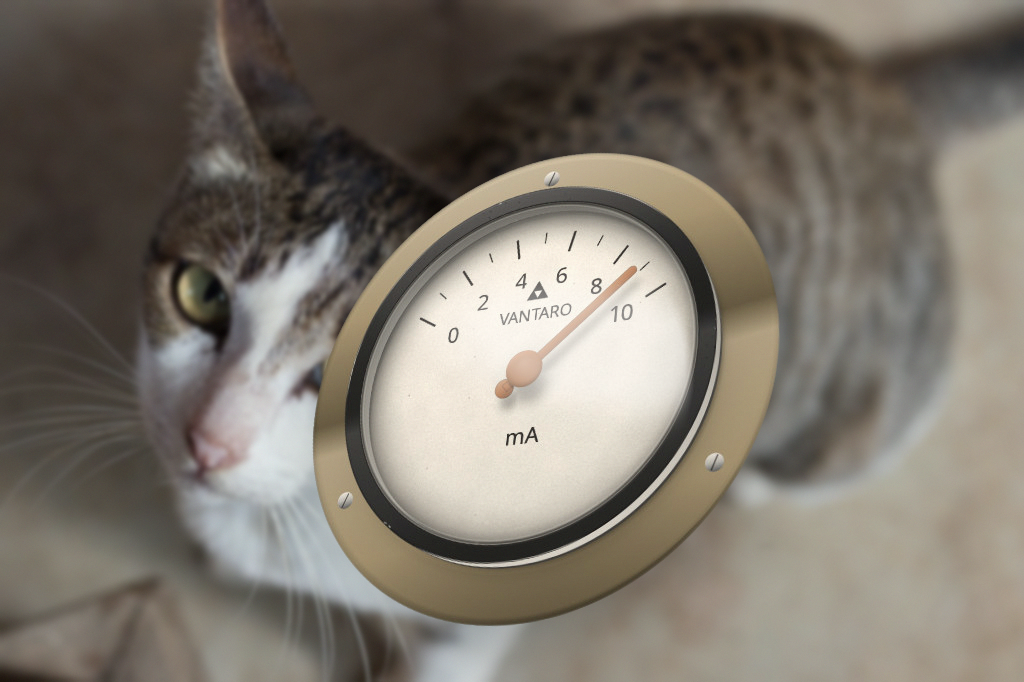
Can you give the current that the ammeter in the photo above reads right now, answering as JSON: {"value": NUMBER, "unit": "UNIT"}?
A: {"value": 9, "unit": "mA"}
